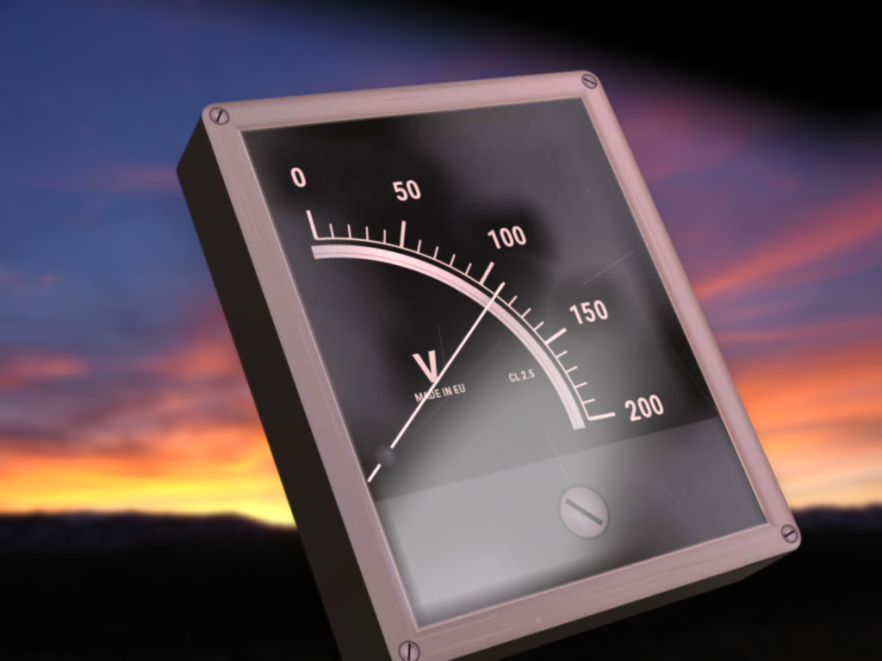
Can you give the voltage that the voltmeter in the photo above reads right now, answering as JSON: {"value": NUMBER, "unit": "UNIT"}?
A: {"value": 110, "unit": "V"}
